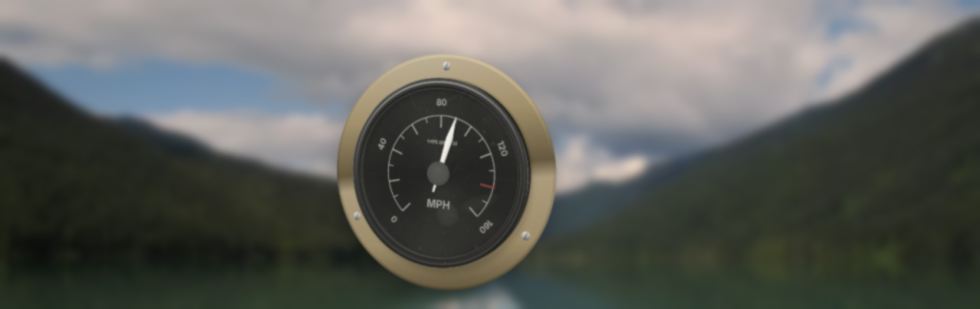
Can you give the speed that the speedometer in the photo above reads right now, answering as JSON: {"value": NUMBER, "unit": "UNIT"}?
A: {"value": 90, "unit": "mph"}
